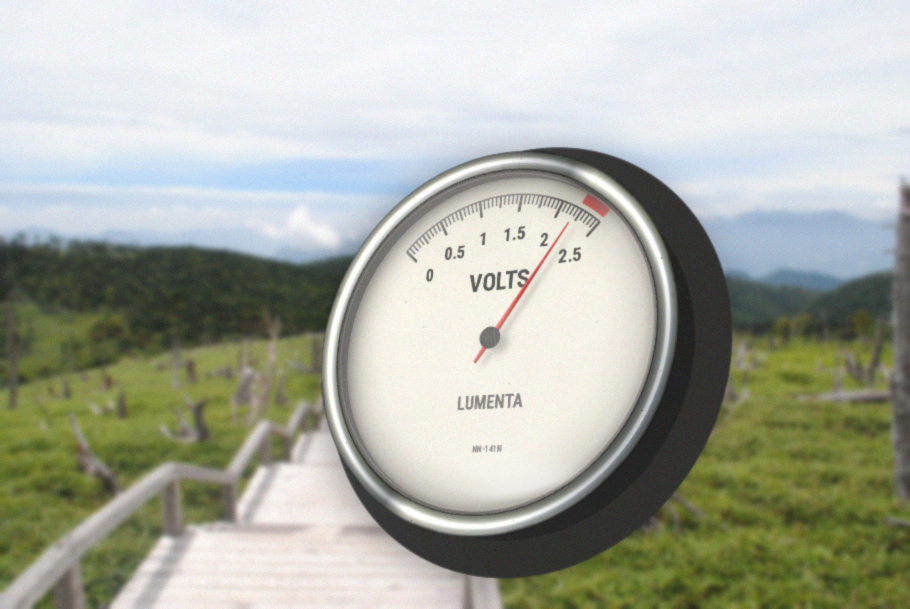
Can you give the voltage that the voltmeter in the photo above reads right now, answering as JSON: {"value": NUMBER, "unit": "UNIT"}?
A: {"value": 2.25, "unit": "V"}
